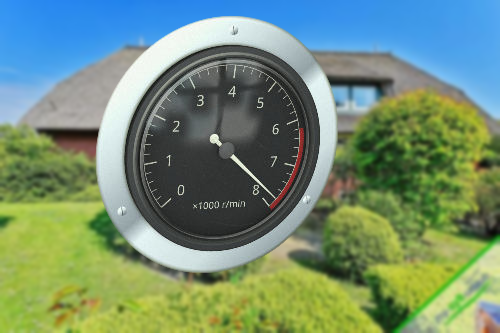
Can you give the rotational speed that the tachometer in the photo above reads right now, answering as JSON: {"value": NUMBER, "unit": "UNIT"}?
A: {"value": 7800, "unit": "rpm"}
